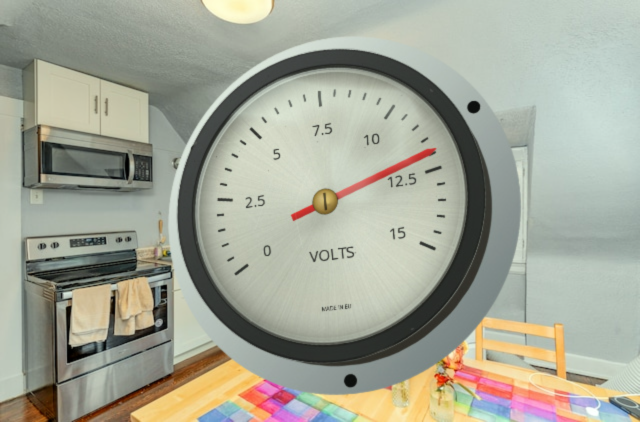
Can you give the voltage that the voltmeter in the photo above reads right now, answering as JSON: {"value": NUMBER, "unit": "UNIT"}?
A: {"value": 12, "unit": "V"}
